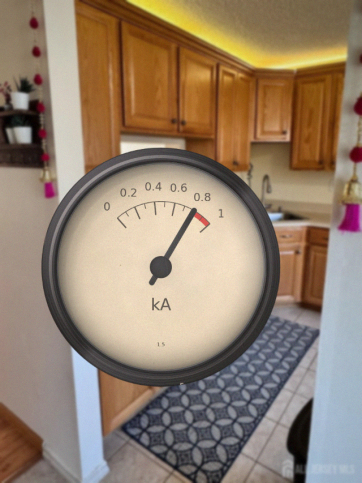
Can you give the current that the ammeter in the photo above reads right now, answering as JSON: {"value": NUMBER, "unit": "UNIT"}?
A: {"value": 0.8, "unit": "kA"}
